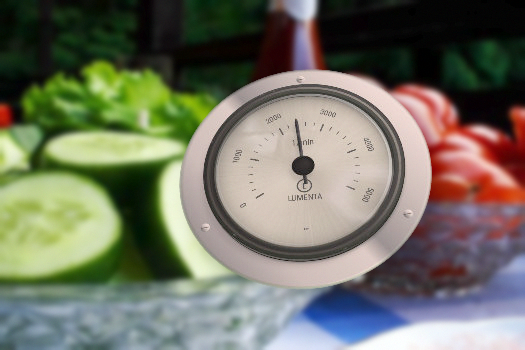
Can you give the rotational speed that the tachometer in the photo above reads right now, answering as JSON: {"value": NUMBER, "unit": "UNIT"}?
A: {"value": 2400, "unit": "rpm"}
